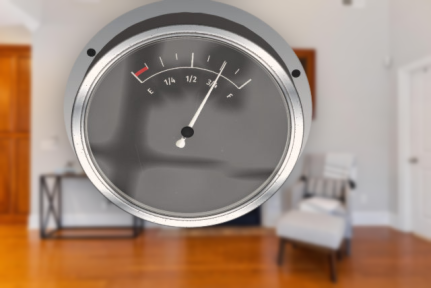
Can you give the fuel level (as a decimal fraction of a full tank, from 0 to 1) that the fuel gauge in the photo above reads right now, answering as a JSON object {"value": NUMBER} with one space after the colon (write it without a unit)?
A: {"value": 0.75}
